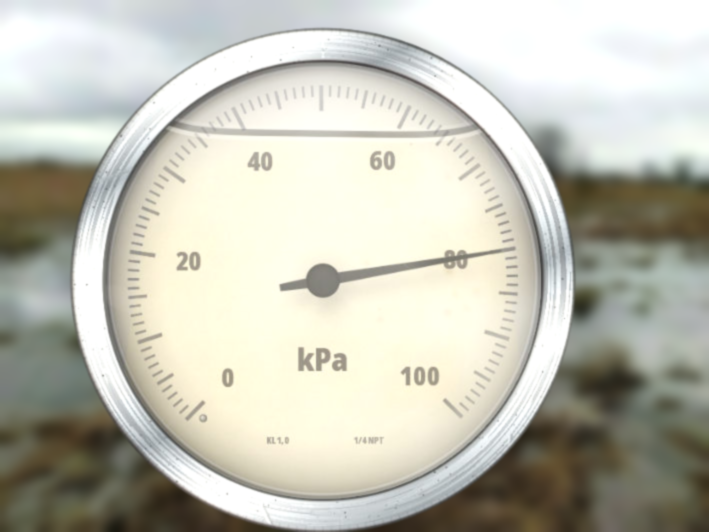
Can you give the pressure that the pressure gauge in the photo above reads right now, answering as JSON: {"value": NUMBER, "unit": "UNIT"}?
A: {"value": 80, "unit": "kPa"}
